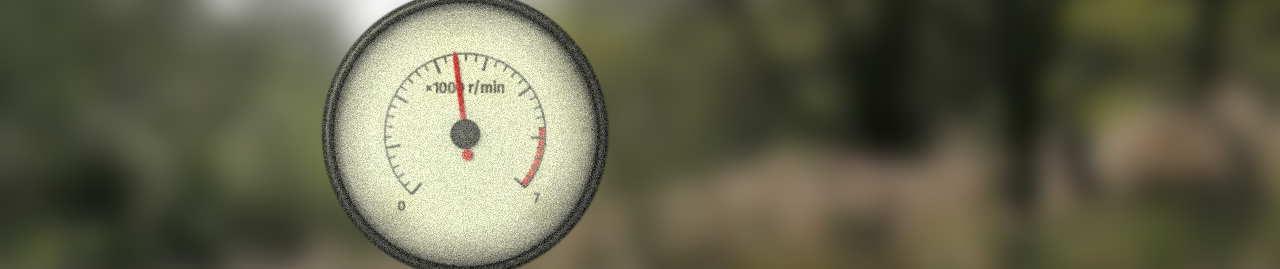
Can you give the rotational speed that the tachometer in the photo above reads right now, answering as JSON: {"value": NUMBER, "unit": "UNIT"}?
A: {"value": 3400, "unit": "rpm"}
